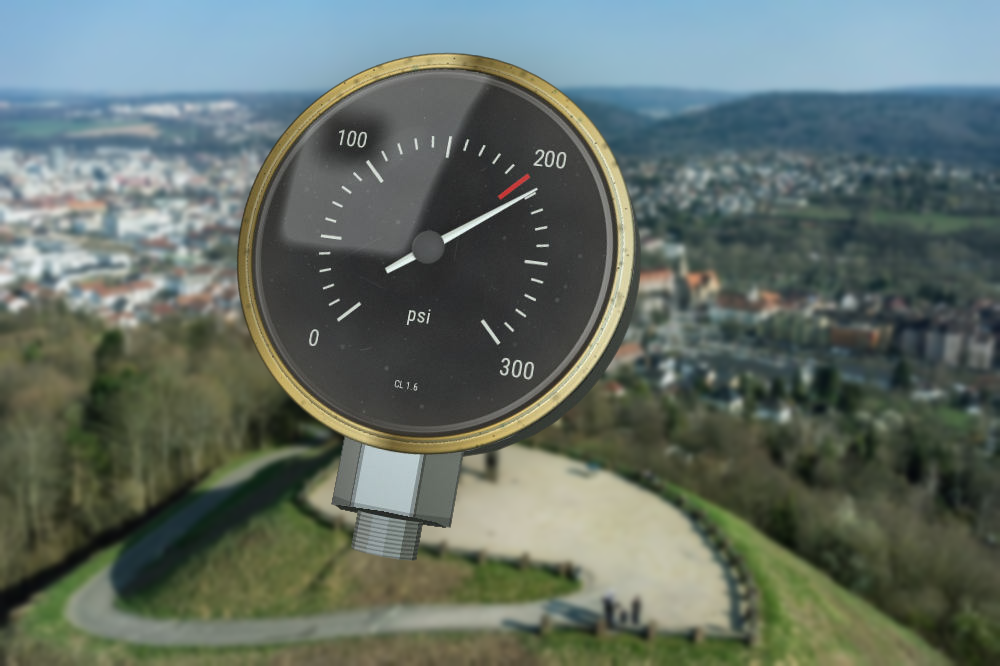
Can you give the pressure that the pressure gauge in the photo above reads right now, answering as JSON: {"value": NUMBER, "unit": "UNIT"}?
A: {"value": 210, "unit": "psi"}
